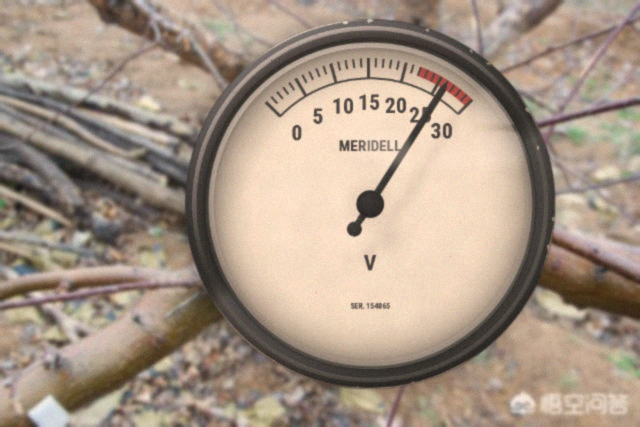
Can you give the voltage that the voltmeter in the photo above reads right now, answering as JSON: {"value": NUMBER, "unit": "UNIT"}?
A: {"value": 26, "unit": "V"}
